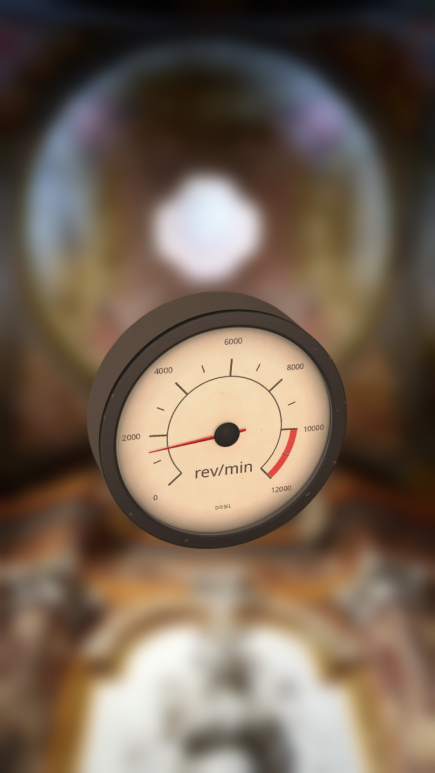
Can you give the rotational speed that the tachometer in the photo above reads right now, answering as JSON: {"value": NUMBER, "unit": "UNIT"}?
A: {"value": 1500, "unit": "rpm"}
